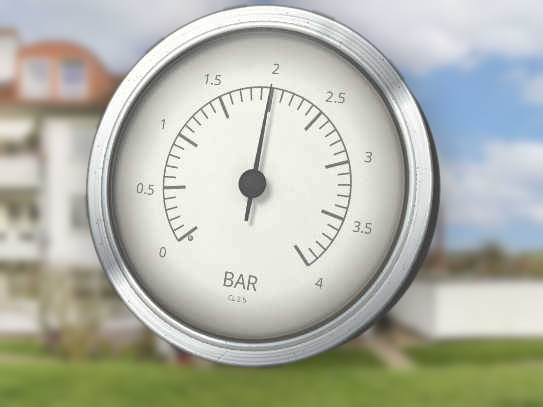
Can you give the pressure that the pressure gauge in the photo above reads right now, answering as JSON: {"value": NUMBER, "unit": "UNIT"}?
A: {"value": 2, "unit": "bar"}
